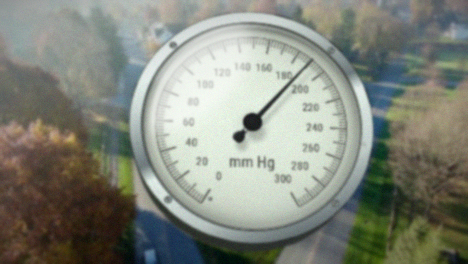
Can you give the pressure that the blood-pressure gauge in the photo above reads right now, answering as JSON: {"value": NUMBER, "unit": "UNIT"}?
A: {"value": 190, "unit": "mmHg"}
